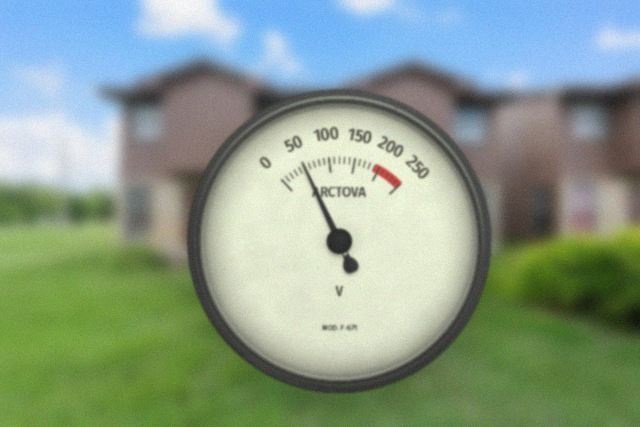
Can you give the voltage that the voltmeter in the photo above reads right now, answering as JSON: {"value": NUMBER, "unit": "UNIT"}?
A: {"value": 50, "unit": "V"}
